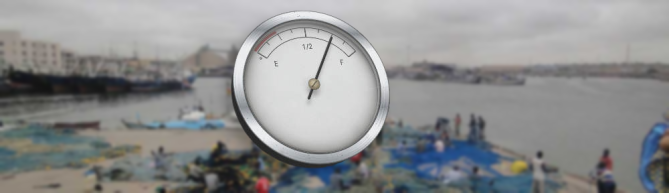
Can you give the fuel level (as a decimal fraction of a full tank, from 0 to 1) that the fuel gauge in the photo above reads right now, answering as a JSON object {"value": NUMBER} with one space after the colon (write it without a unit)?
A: {"value": 0.75}
